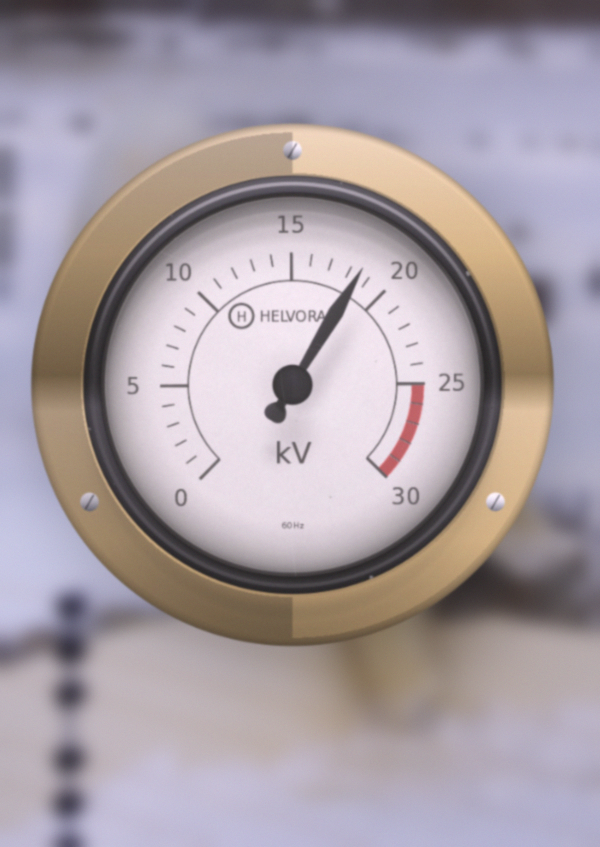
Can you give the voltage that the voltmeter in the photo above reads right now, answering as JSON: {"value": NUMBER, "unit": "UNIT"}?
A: {"value": 18.5, "unit": "kV"}
